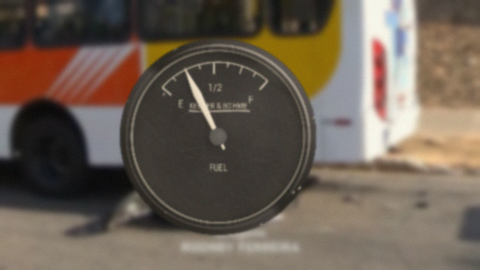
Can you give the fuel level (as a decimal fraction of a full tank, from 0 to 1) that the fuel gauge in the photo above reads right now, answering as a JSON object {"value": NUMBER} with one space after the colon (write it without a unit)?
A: {"value": 0.25}
